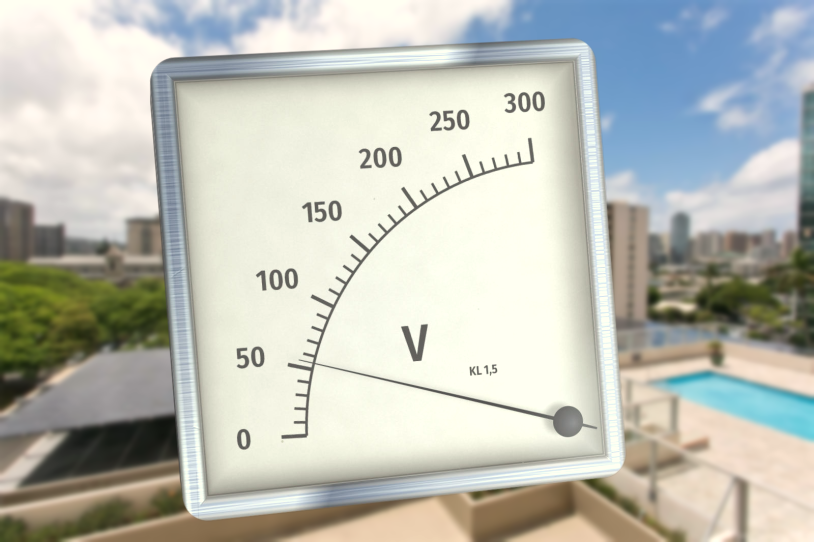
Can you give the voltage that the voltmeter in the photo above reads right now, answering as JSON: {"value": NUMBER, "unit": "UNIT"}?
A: {"value": 55, "unit": "V"}
